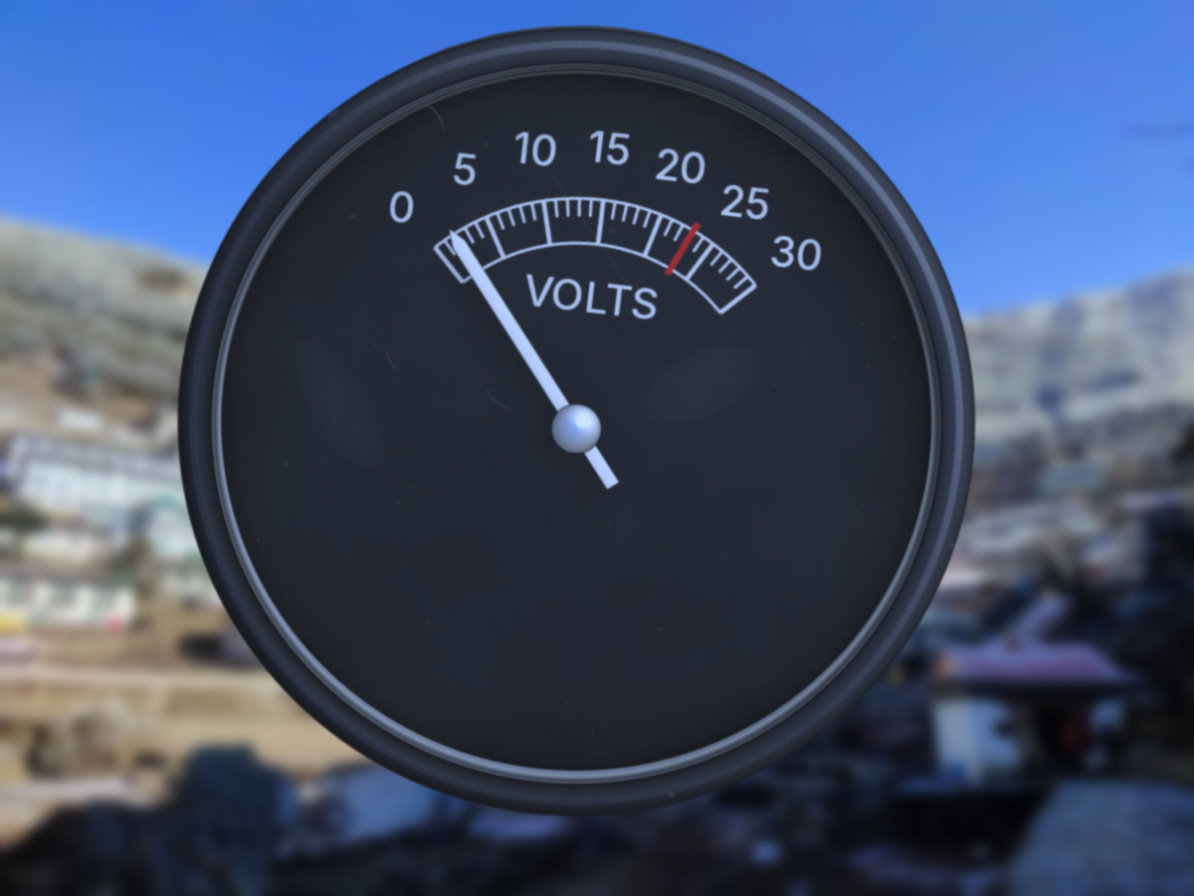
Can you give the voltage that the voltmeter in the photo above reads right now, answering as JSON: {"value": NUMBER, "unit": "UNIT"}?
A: {"value": 2, "unit": "V"}
